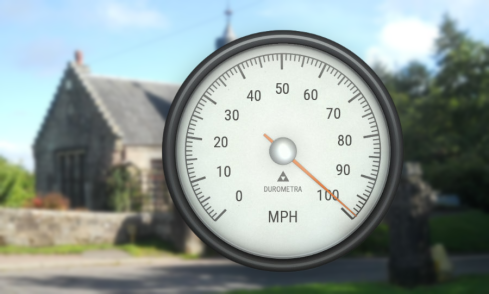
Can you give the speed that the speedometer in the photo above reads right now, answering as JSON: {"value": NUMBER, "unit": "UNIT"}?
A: {"value": 99, "unit": "mph"}
